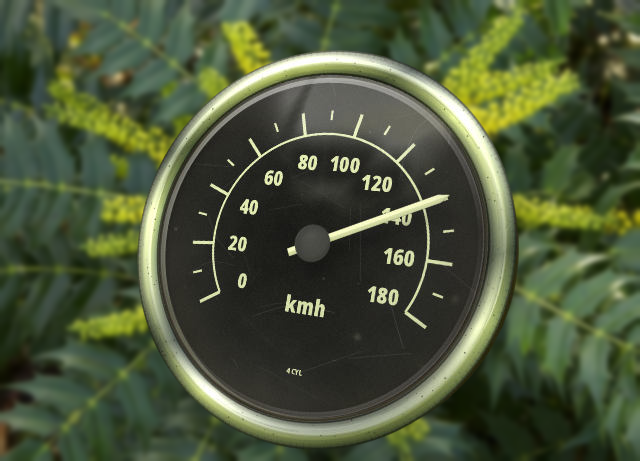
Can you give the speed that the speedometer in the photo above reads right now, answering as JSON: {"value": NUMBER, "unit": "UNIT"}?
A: {"value": 140, "unit": "km/h"}
